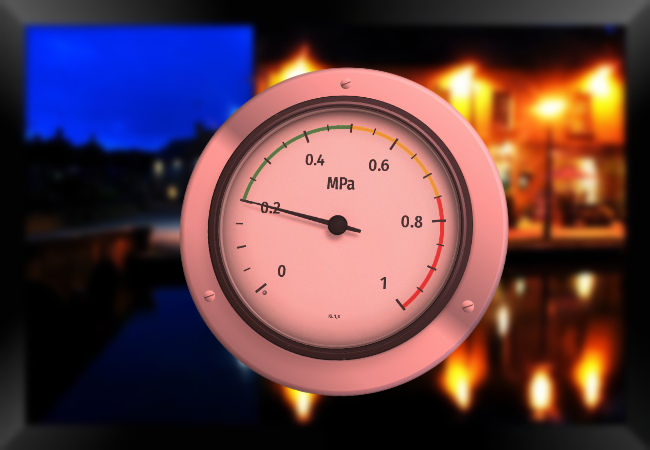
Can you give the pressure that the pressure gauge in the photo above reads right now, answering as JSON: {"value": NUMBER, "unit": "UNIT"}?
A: {"value": 0.2, "unit": "MPa"}
